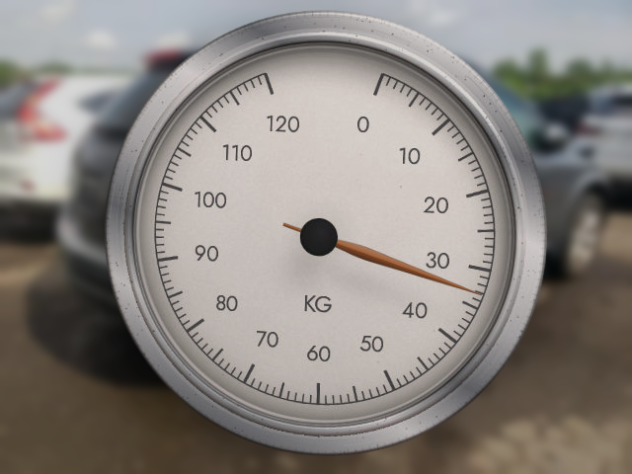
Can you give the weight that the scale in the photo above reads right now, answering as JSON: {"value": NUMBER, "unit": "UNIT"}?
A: {"value": 33, "unit": "kg"}
